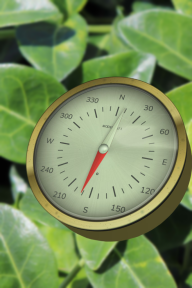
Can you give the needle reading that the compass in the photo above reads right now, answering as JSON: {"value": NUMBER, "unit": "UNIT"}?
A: {"value": 190, "unit": "°"}
